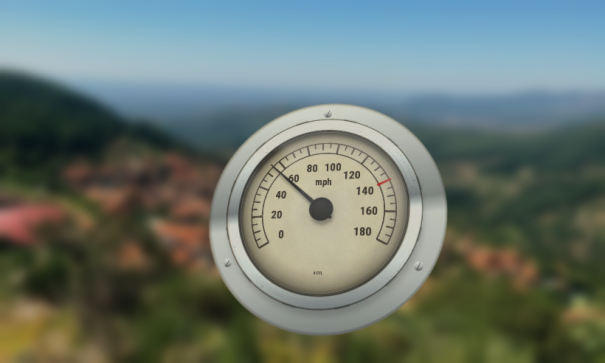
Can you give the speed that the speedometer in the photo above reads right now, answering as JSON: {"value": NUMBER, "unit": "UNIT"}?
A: {"value": 55, "unit": "mph"}
